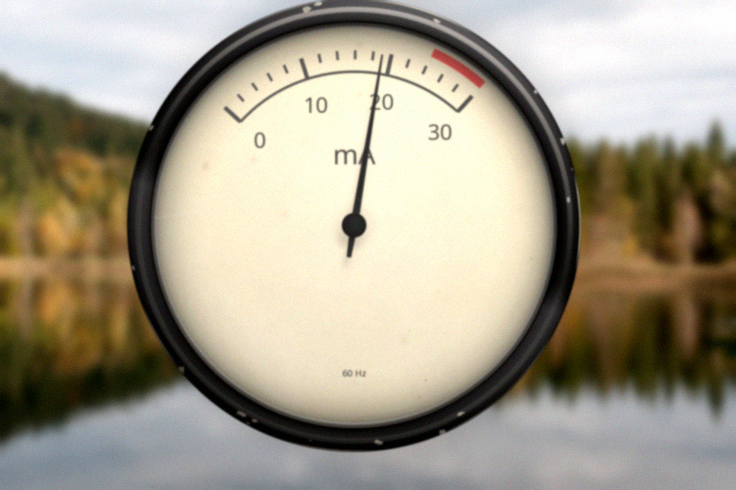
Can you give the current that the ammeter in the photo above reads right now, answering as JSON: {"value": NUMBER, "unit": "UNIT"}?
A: {"value": 19, "unit": "mA"}
